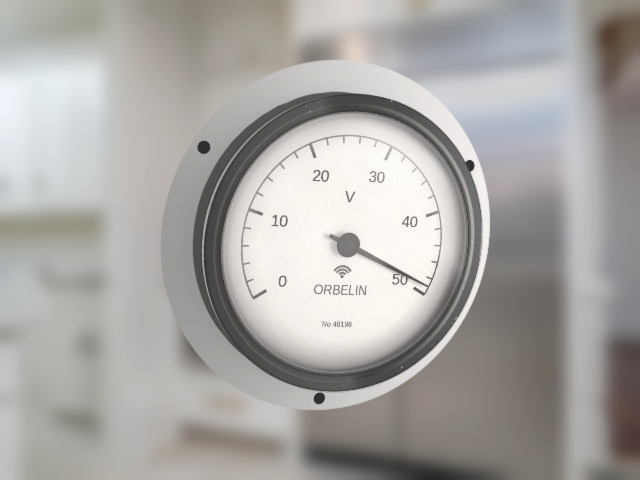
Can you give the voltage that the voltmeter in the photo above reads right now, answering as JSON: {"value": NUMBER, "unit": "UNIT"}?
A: {"value": 49, "unit": "V"}
